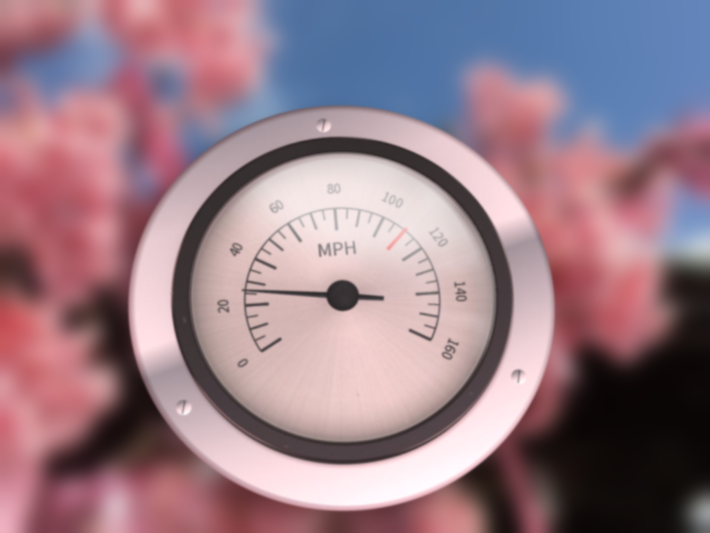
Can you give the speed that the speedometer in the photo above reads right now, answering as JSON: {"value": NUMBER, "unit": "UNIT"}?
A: {"value": 25, "unit": "mph"}
